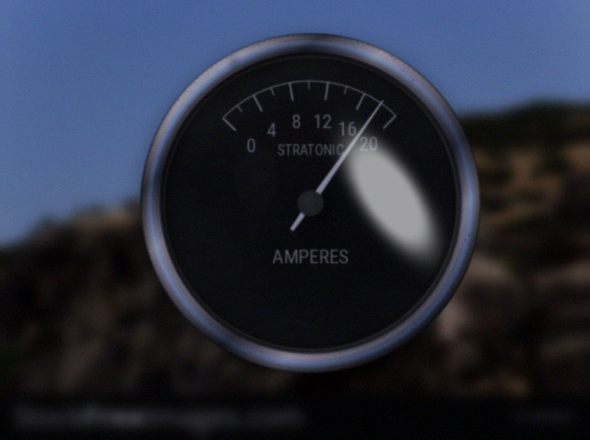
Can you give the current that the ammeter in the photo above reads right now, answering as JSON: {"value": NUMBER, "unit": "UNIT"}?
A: {"value": 18, "unit": "A"}
